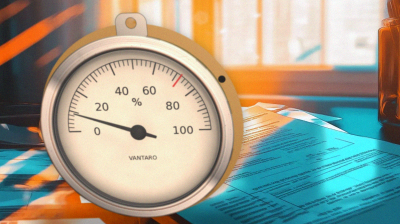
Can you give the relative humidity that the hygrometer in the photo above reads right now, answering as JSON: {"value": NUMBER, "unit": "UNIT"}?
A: {"value": 10, "unit": "%"}
